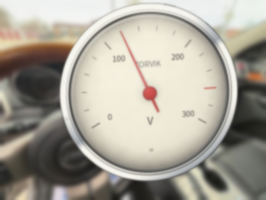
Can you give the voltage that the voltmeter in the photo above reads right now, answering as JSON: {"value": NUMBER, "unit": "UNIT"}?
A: {"value": 120, "unit": "V"}
